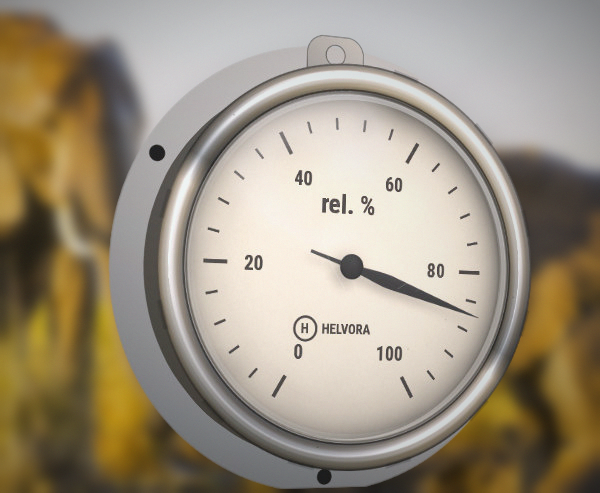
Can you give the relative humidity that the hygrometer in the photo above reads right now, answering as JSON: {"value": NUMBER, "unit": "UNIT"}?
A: {"value": 86, "unit": "%"}
